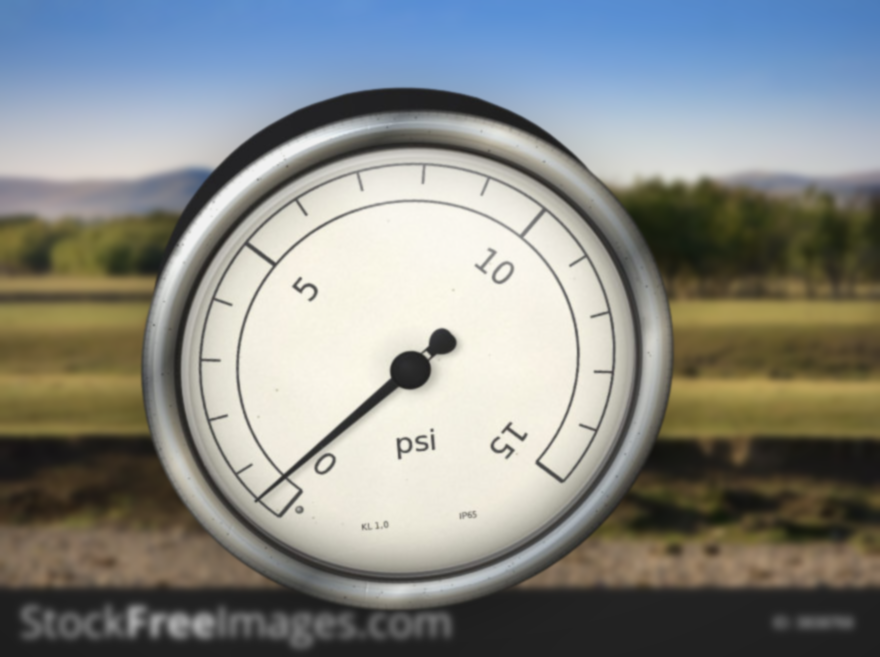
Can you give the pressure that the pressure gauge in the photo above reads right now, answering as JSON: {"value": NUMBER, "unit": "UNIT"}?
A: {"value": 0.5, "unit": "psi"}
